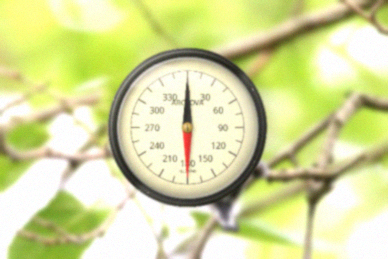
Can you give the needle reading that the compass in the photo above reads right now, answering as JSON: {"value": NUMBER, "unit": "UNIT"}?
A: {"value": 180, "unit": "°"}
